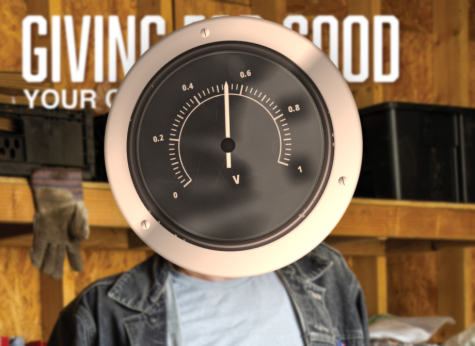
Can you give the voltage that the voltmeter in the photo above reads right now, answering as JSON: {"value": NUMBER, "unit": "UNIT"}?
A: {"value": 0.54, "unit": "V"}
